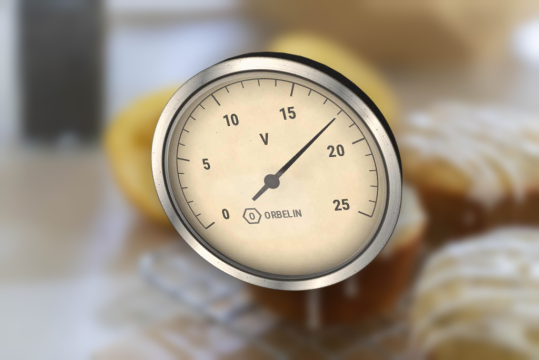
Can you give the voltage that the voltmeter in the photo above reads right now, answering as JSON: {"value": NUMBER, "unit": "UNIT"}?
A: {"value": 18, "unit": "V"}
